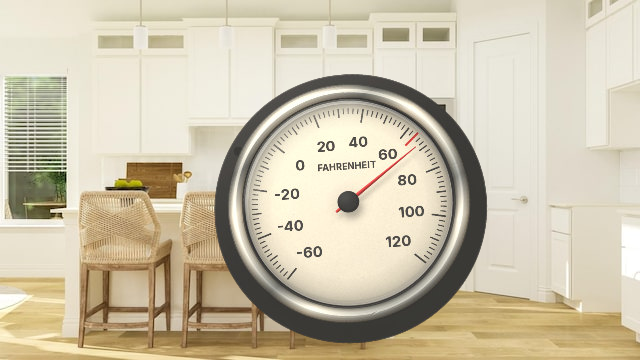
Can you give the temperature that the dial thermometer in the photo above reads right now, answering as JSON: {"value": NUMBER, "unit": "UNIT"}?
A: {"value": 68, "unit": "°F"}
